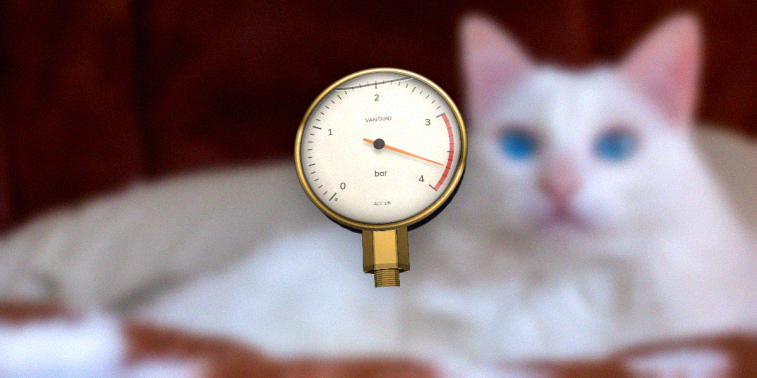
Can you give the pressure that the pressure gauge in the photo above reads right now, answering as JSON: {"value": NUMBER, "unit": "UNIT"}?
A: {"value": 3.7, "unit": "bar"}
